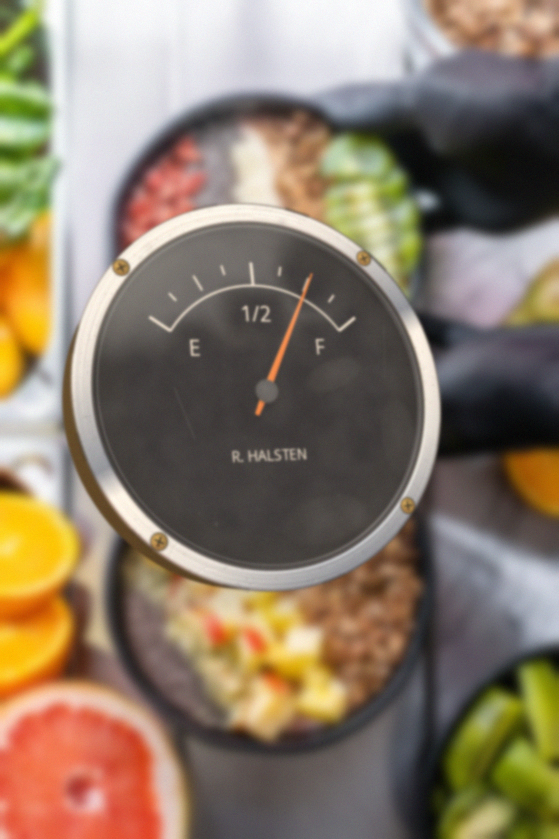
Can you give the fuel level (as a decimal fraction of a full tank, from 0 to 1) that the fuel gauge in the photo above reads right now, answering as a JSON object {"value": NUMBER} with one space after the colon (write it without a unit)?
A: {"value": 0.75}
